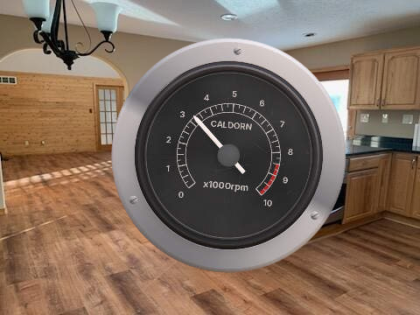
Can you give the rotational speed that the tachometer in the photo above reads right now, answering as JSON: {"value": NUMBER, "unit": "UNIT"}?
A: {"value": 3250, "unit": "rpm"}
